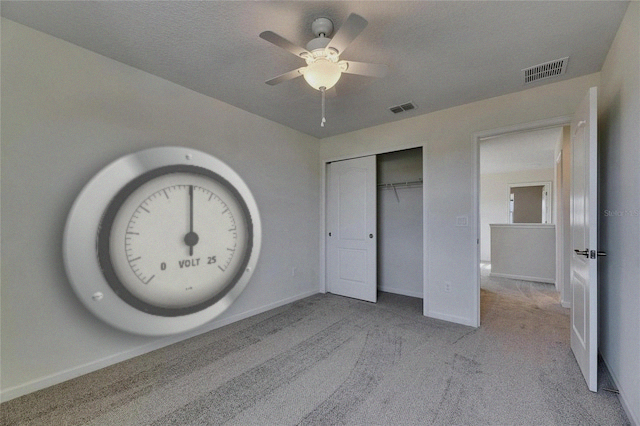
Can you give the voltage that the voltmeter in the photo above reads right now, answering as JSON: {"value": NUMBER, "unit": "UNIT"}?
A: {"value": 12.5, "unit": "V"}
